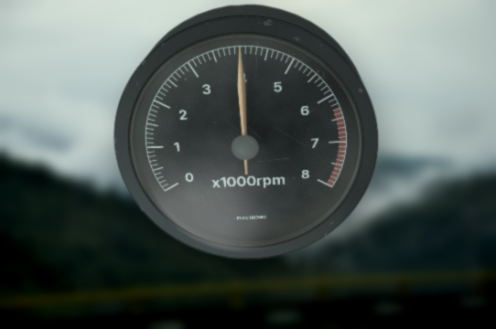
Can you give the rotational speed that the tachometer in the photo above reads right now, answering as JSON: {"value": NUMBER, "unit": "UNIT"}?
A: {"value": 4000, "unit": "rpm"}
